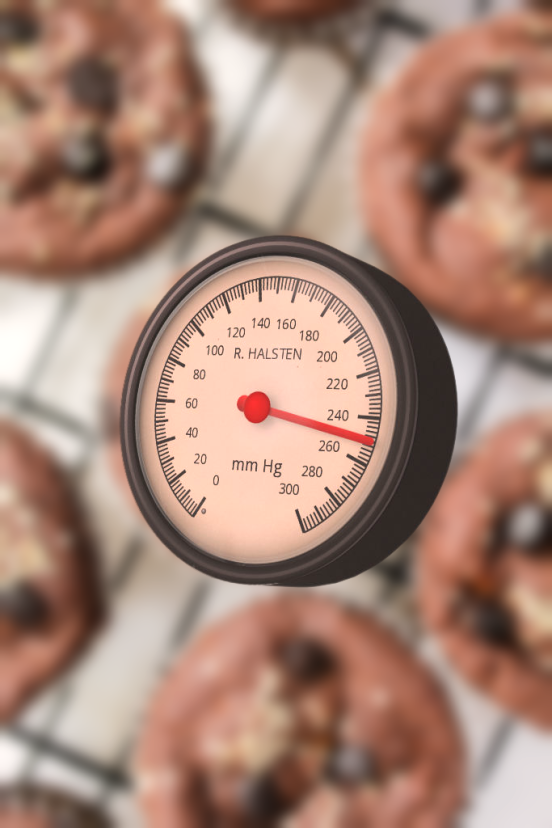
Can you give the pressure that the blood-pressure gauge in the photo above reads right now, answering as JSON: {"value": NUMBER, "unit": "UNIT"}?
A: {"value": 250, "unit": "mmHg"}
